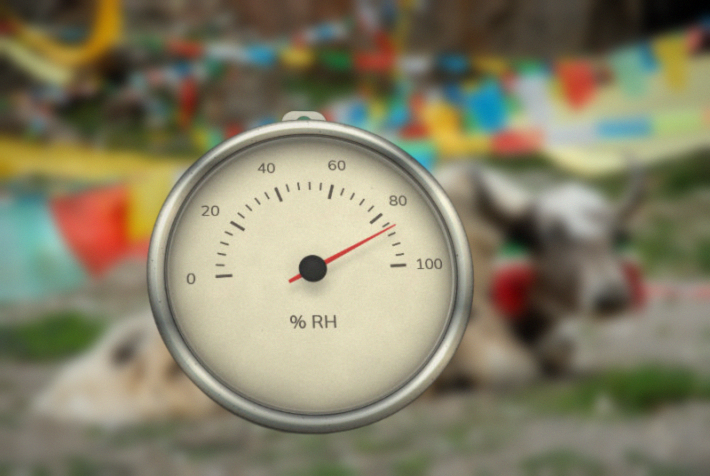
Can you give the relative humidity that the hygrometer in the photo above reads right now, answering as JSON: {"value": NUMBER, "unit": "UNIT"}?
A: {"value": 86, "unit": "%"}
